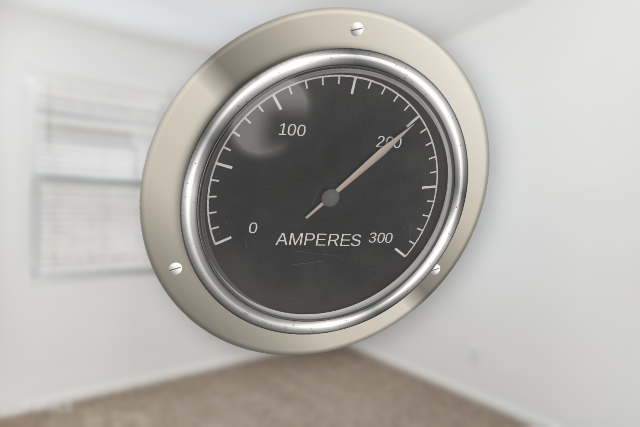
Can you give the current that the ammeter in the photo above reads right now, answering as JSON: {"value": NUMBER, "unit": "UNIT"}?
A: {"value": 200, "unit": "A"}
